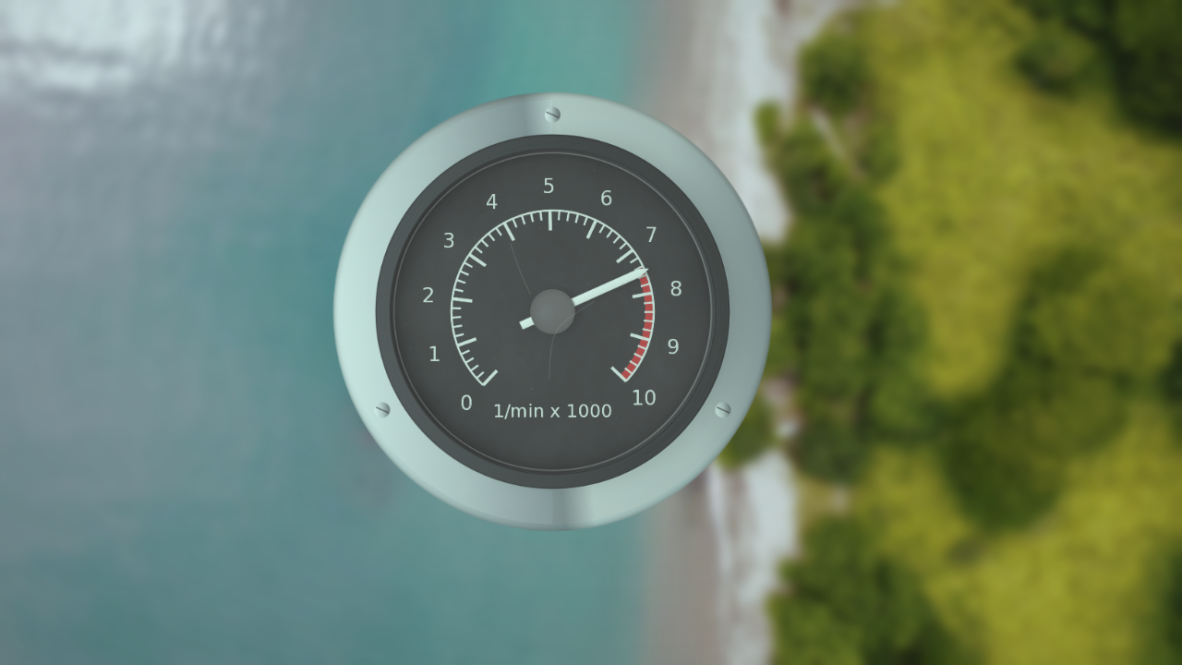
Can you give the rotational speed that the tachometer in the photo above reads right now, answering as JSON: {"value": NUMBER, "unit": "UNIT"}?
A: {"value": 7500, "unit": "rpm"}
